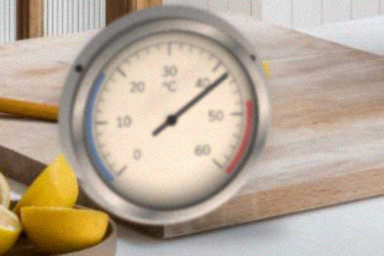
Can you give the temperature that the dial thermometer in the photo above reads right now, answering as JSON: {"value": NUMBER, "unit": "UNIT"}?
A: {"value": 42, "unit": "°C"}
